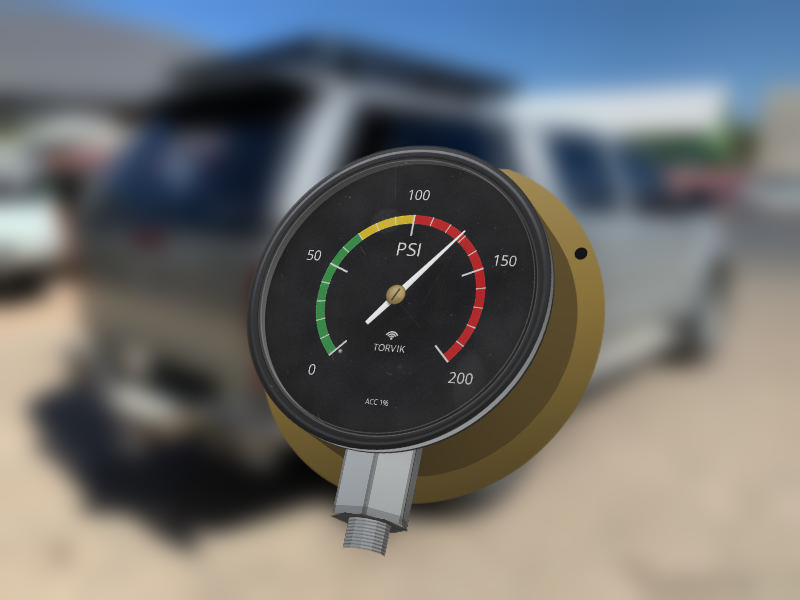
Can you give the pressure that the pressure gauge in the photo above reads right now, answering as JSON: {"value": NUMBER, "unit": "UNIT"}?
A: {"value": 130, "unit": "psi"}
